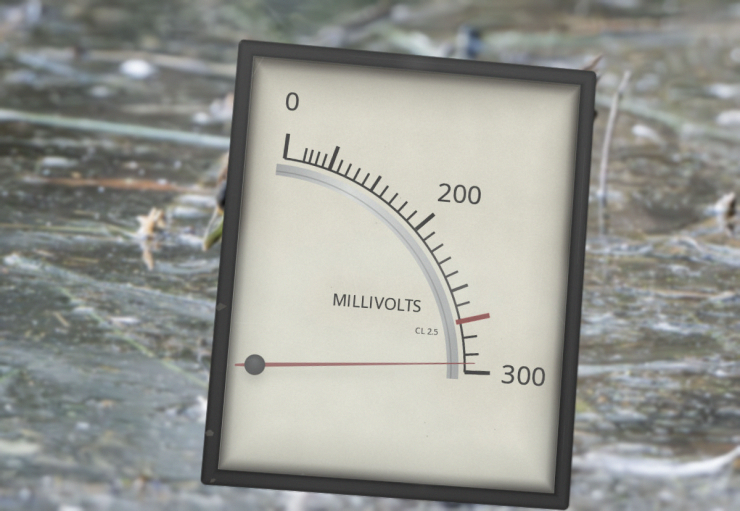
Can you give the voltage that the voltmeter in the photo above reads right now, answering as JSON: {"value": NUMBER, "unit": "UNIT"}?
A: {"value": 295, "unit": "mV"}
